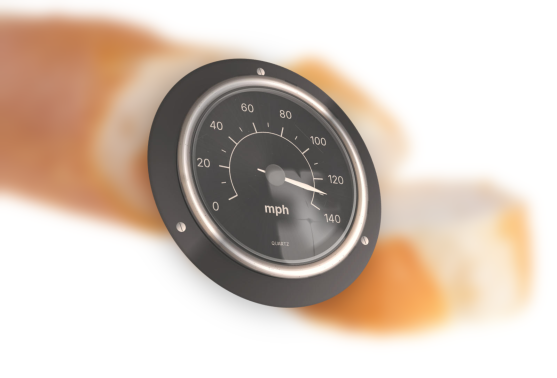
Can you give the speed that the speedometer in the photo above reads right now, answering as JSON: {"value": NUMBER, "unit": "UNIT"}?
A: {"value": 130, "unit": "mph"}
